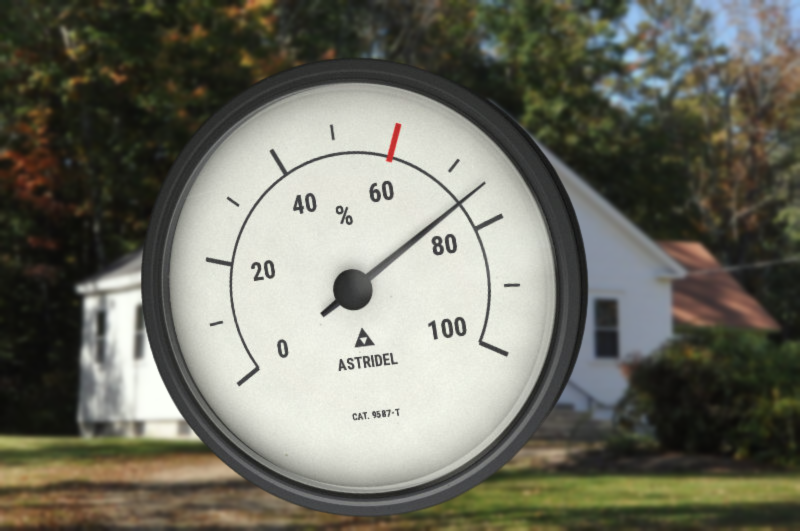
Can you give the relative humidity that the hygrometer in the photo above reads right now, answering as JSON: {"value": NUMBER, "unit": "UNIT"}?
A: {"value": 75, "unit": "%"}
